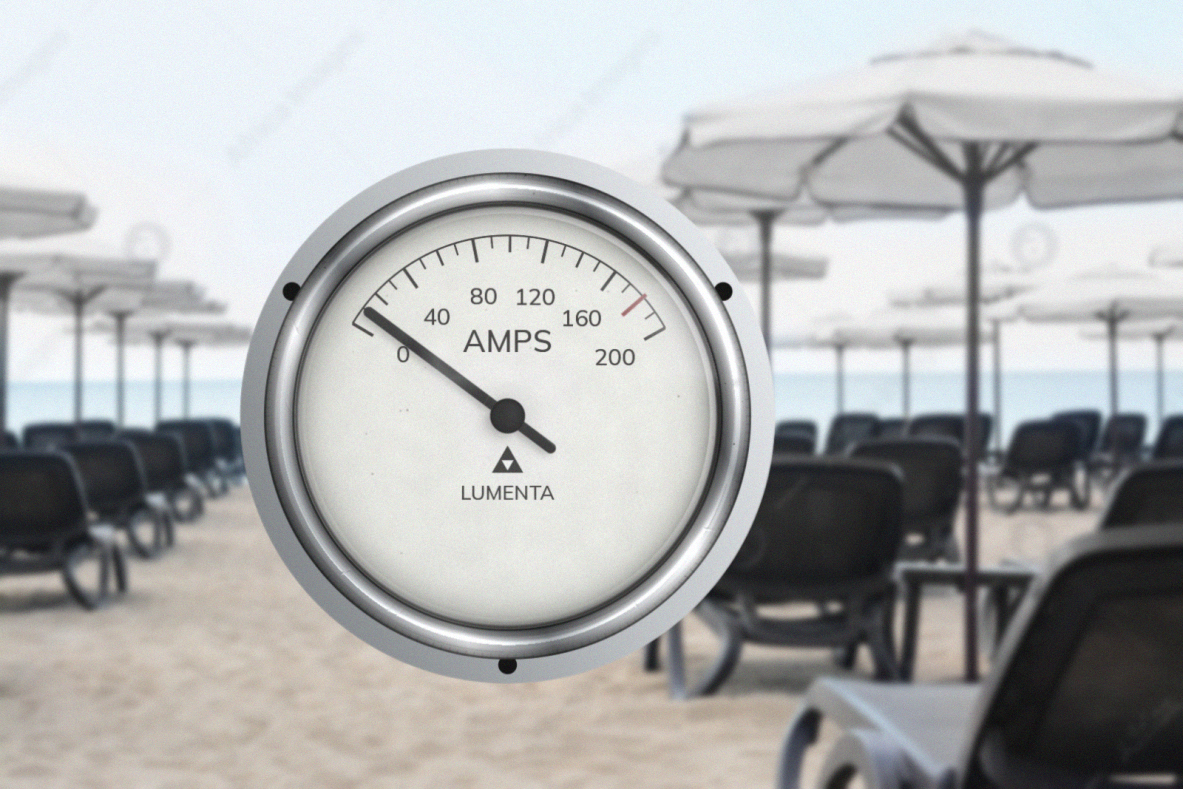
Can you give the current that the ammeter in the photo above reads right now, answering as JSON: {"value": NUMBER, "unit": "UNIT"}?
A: {"value": 10, "unit": "A"}
